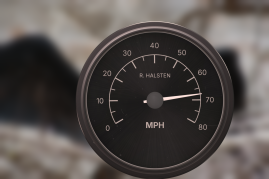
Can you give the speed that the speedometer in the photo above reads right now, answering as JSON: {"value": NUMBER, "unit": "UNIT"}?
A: {"value": 67.5, "unit": "mph"}
